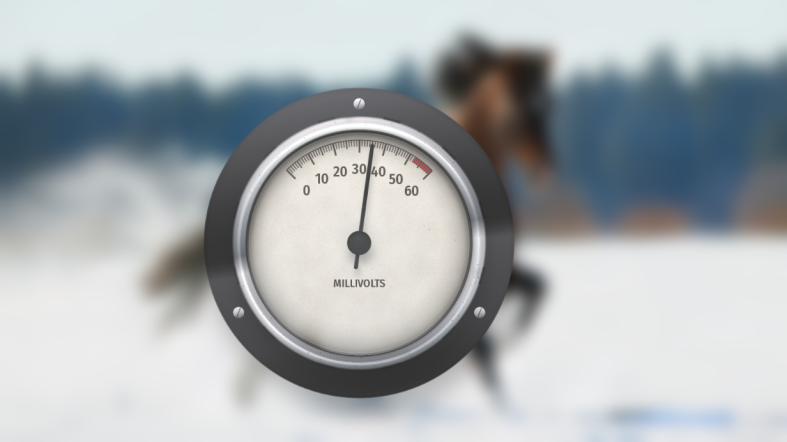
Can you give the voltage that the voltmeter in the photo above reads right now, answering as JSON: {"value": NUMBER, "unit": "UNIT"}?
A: {"value": 35, "unit": "mV"}
